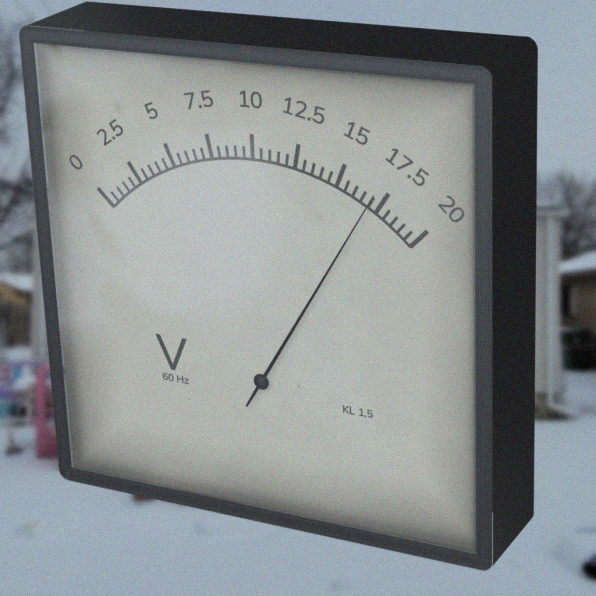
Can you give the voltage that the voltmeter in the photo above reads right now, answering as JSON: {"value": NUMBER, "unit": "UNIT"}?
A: {"value": 17, "unit": "V"}
